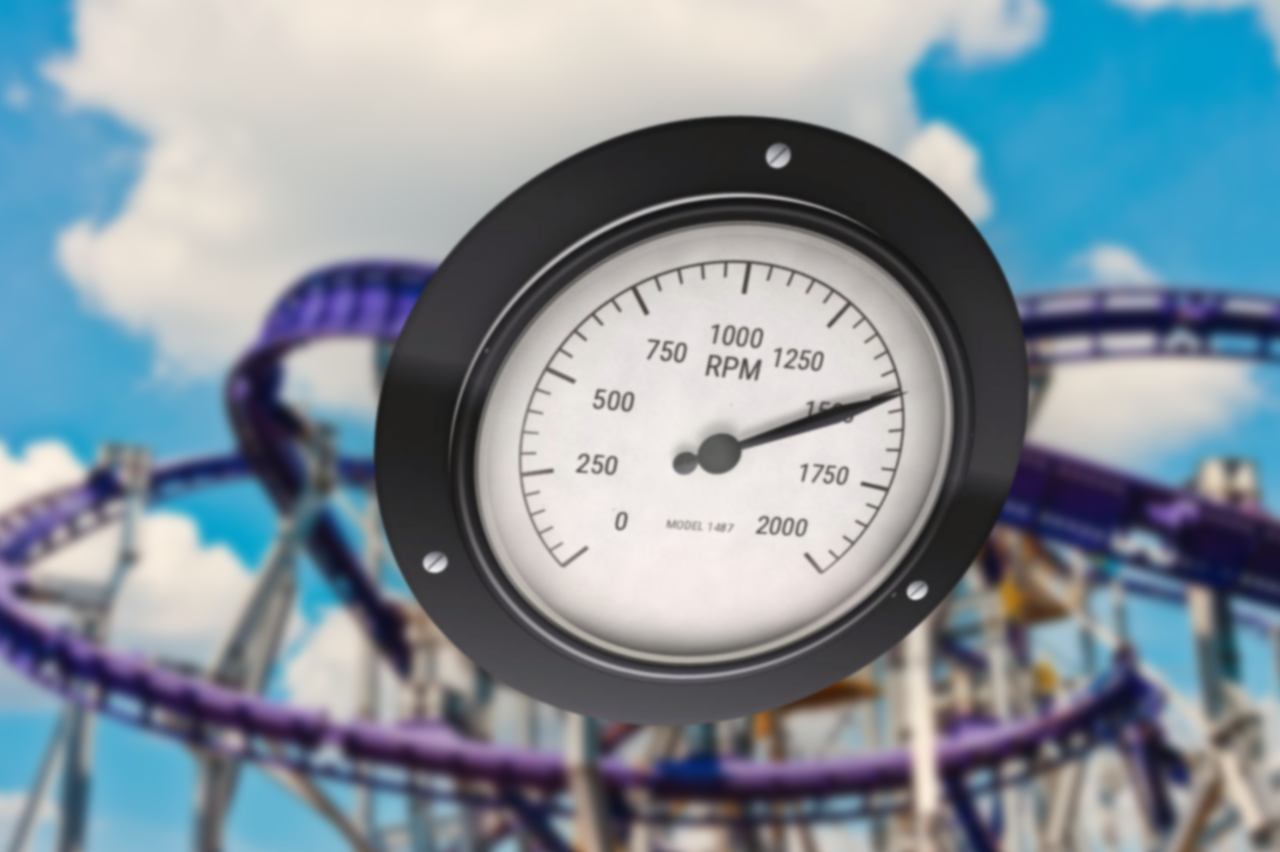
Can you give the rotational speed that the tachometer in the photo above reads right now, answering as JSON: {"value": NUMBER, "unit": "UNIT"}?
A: {"value": 1500, "unit": "rpm"}
